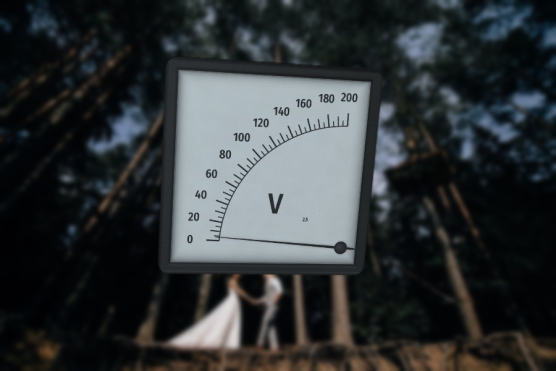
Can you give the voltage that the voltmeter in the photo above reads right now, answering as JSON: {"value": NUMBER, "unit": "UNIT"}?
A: {"value": 5, "unit": "V"}
